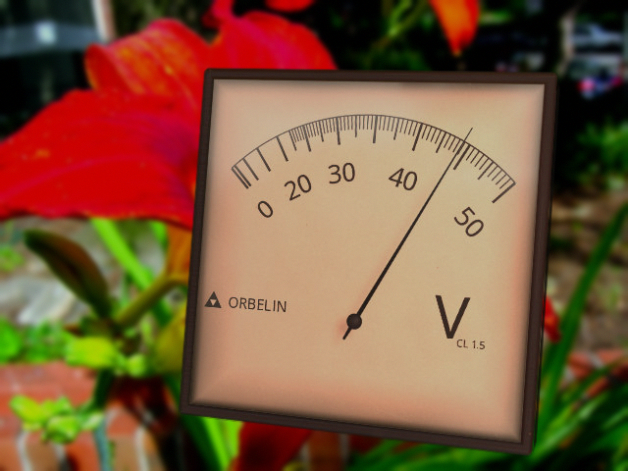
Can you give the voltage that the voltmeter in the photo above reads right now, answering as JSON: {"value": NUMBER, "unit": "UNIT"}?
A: {"value": 44.5, "unit": "V"}
